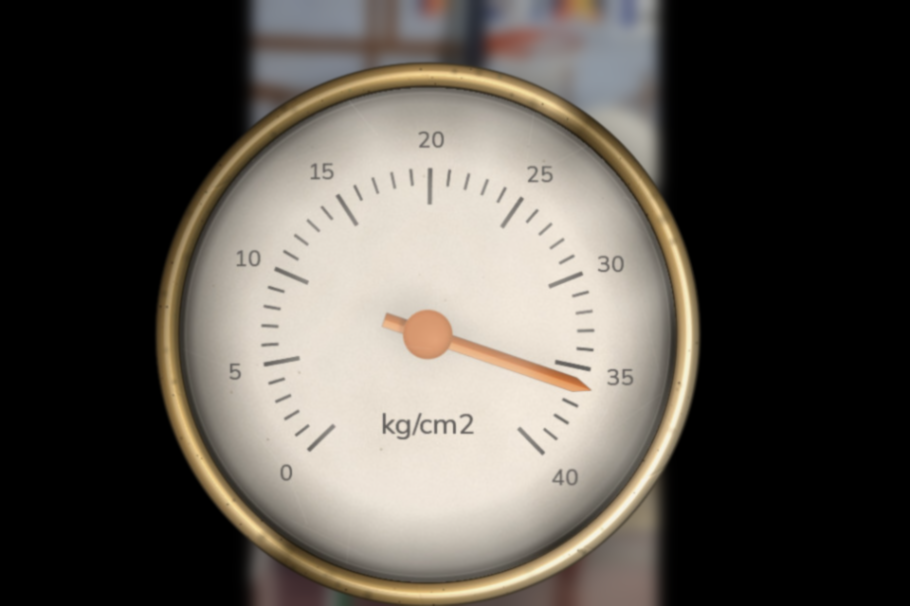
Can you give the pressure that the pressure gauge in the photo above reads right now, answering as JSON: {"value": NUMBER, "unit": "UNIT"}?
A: {"value": 36, "unit": "kg/cm²"}
